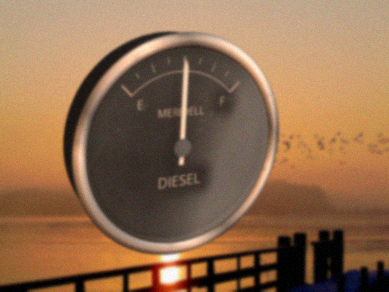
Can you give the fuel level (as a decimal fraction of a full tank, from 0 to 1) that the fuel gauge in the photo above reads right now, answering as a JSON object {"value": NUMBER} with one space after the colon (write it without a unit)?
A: {"value": 0.5}
